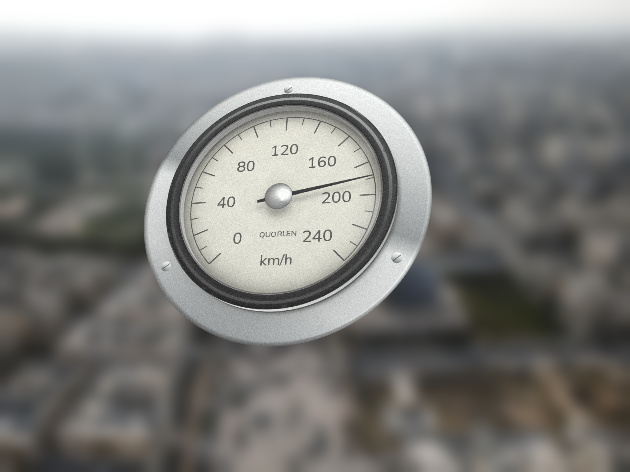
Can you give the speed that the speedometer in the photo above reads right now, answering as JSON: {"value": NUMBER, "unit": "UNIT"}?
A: {"value": 190, "unit": "km/h"}
